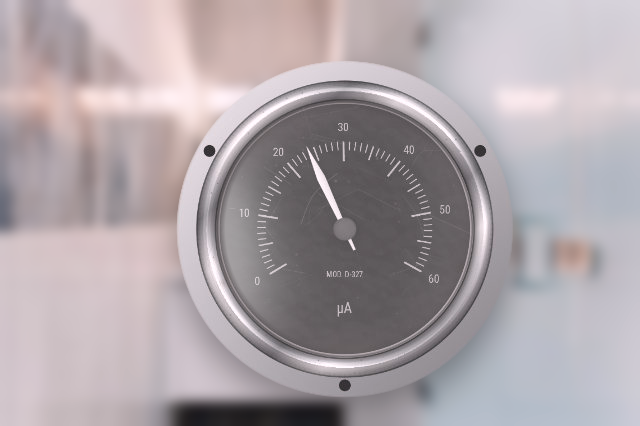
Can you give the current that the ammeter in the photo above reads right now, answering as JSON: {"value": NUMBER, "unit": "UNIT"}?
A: {"value": 24, "unit": "µA"}
